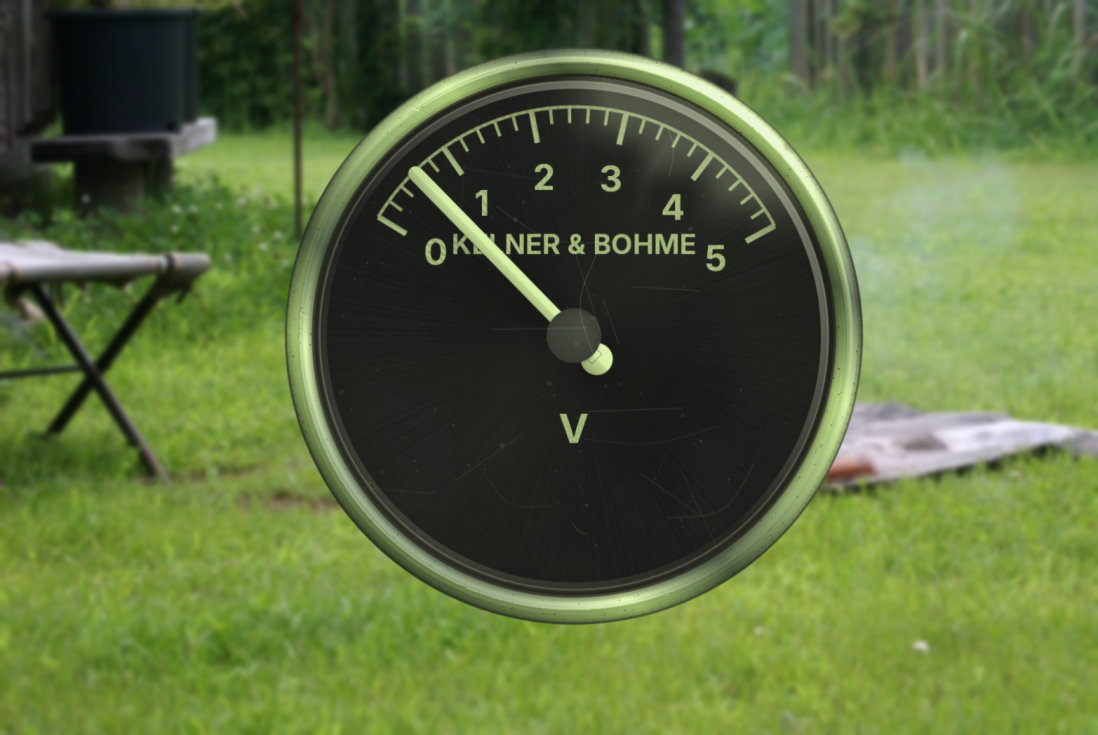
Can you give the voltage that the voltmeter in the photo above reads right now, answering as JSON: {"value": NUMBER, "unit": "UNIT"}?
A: {"value": 0.6, "unit": "V"}
